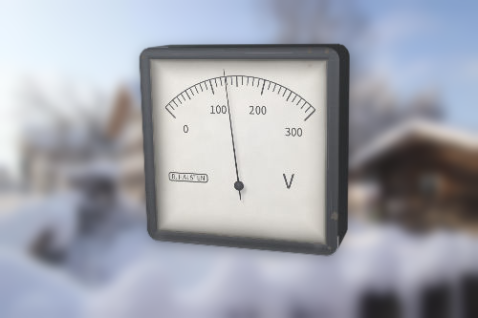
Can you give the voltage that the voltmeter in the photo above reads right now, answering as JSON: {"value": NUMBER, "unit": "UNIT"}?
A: {"value": 130, "unit": "V"}
